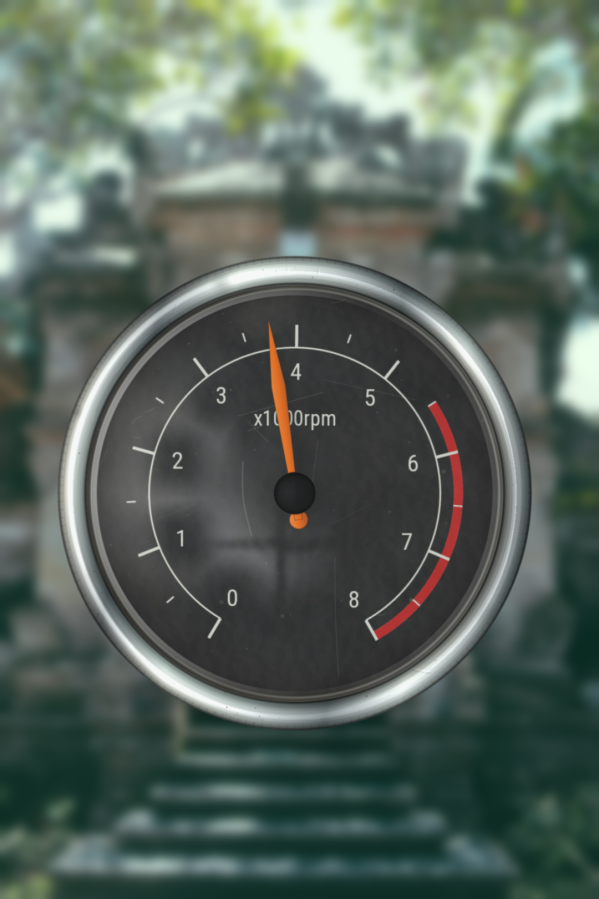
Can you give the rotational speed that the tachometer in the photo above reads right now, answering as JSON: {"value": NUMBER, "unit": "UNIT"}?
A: {"value": 3750, "unit": "rpm"}
